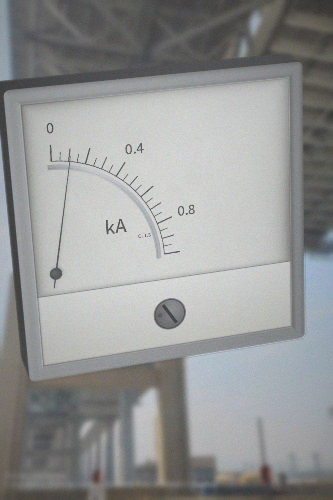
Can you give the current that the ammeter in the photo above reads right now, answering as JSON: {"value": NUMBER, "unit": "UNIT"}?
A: {"value": 0.1, "unit": "kA"}
